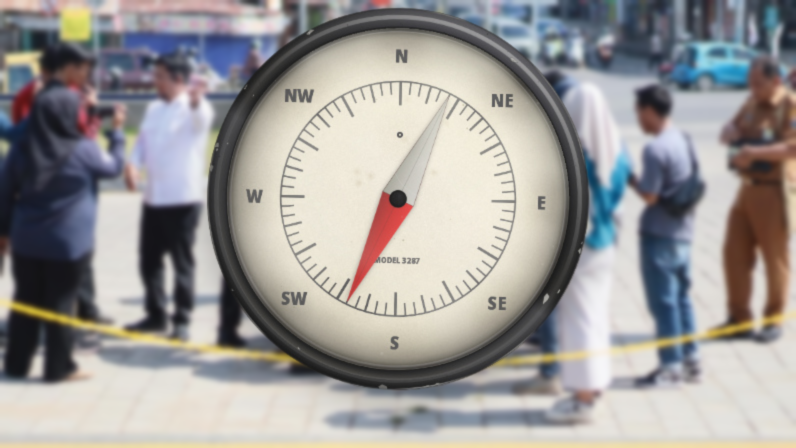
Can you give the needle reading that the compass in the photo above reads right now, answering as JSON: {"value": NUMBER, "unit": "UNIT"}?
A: {"value": 205, "unit": "°"}
